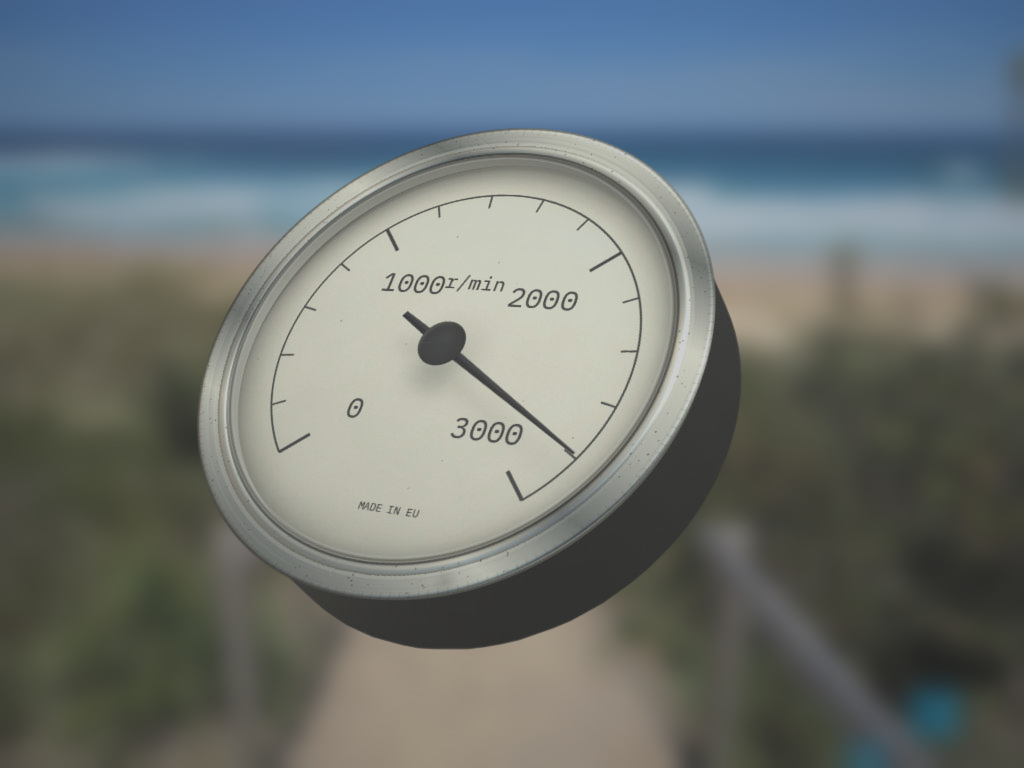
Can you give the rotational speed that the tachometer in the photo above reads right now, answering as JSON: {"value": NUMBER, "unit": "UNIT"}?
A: {"value": 2800, "unit": "rpm"}
